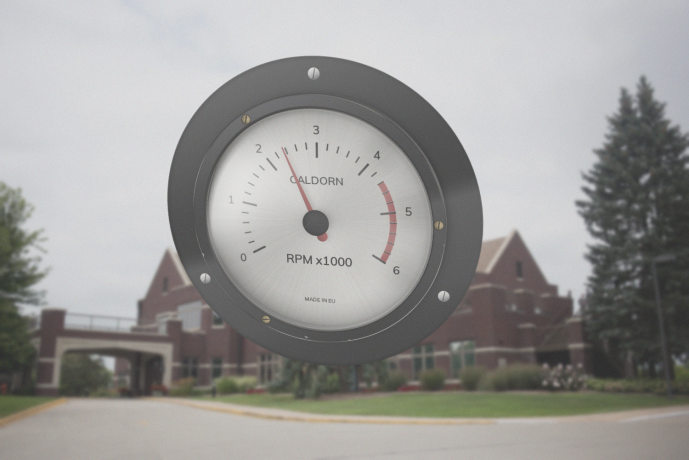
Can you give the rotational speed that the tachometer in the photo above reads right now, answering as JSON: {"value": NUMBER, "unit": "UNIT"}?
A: {"value": 2400, "unit": "rpm"}
